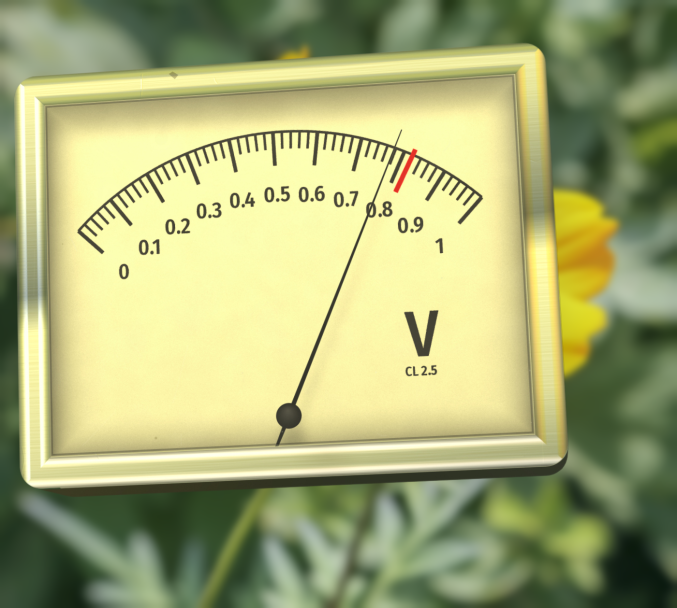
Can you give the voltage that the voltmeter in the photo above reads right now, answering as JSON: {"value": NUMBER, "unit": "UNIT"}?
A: {"value": 0.78, "unit": "V"}
